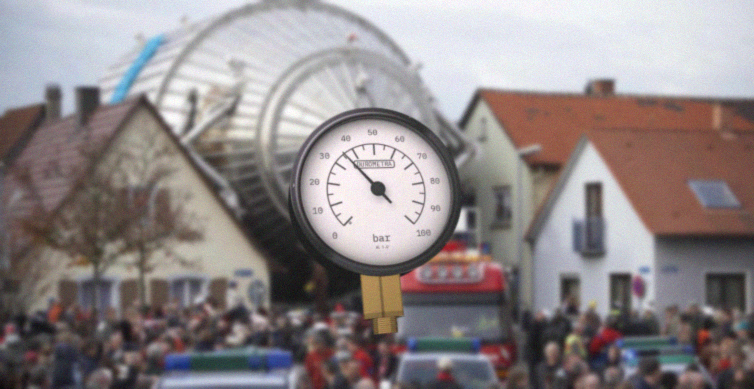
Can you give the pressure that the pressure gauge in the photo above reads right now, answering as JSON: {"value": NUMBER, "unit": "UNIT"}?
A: {"value": 35, "unit": "bar"}
